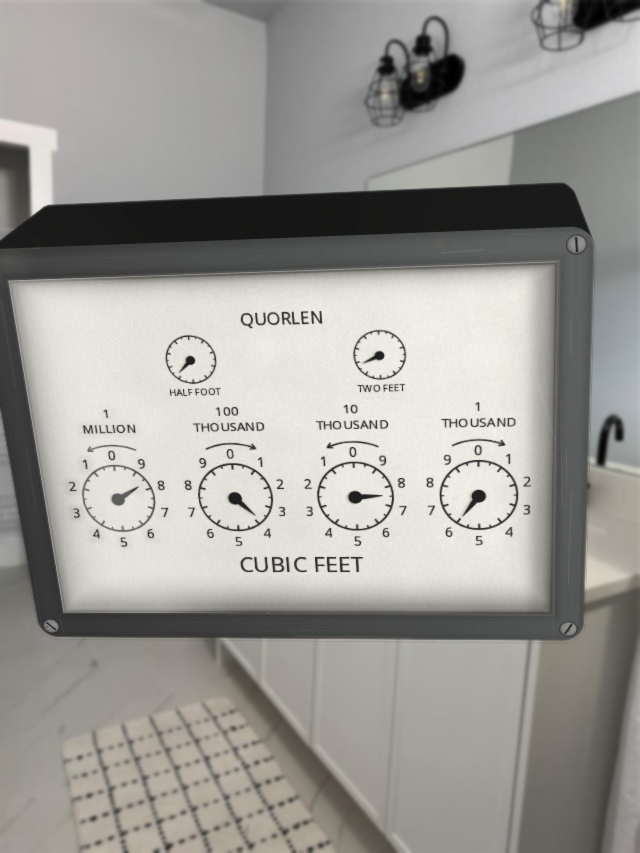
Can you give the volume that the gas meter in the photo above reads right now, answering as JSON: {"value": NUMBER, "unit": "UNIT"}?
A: {"value": 837600, "unit": "ft³"}
